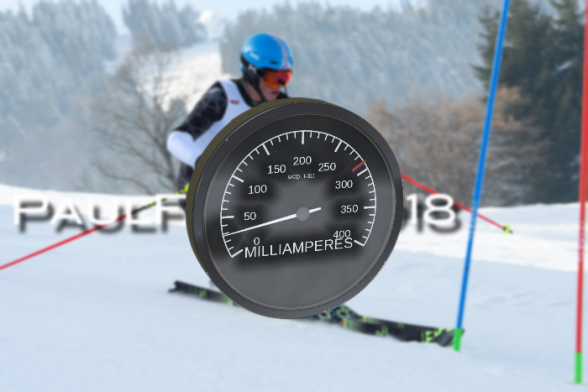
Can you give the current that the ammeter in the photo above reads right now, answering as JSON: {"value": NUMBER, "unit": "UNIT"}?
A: {"value": 30, "unit": "mA"}
